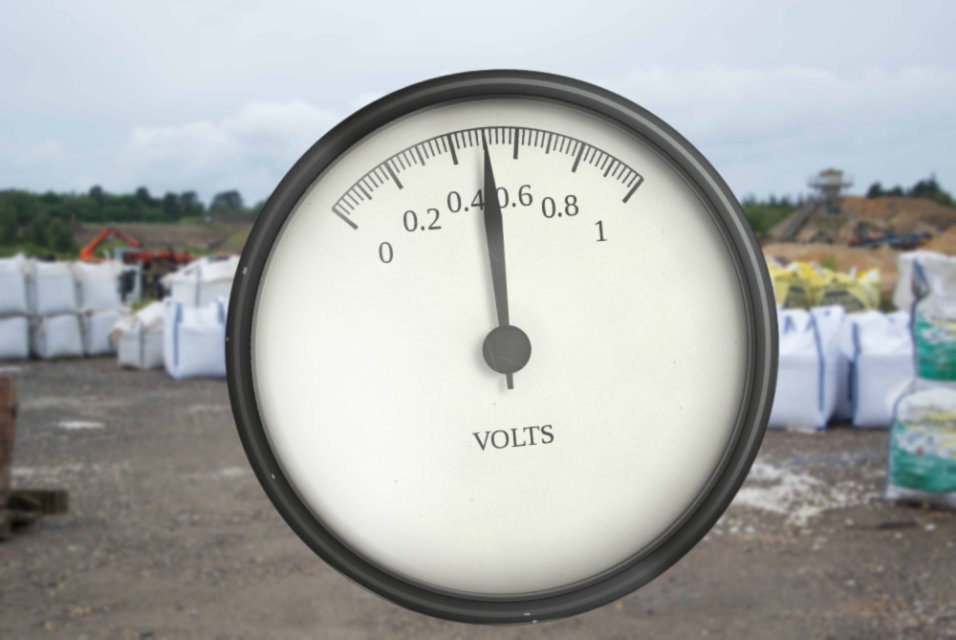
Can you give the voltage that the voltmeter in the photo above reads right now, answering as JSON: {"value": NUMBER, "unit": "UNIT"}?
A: {"value": 0.5, "unit": "V"}
